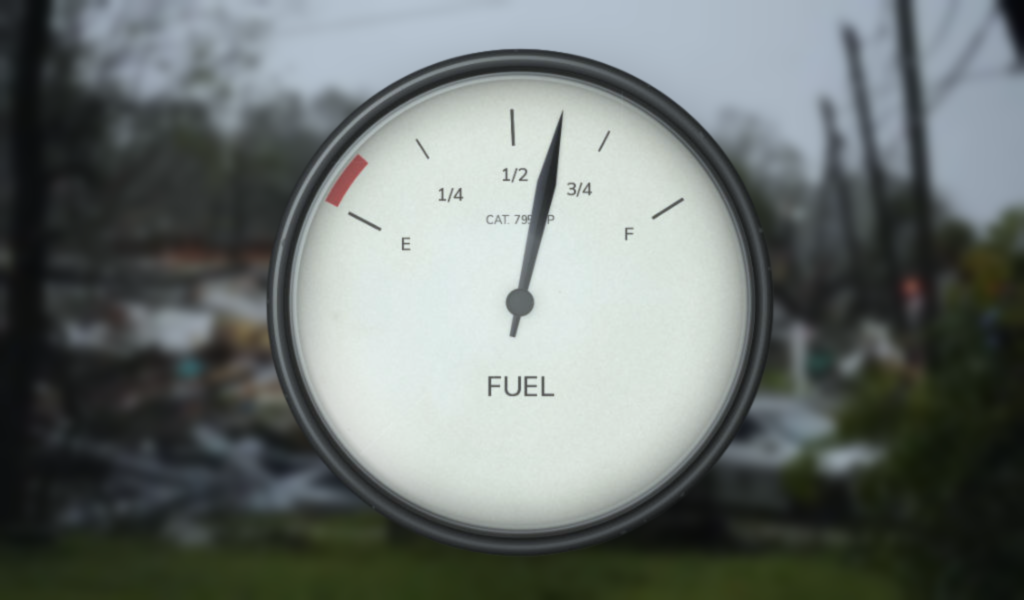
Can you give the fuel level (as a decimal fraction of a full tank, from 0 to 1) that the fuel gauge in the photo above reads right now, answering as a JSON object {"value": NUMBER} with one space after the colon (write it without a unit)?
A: {"value": 0.625}
